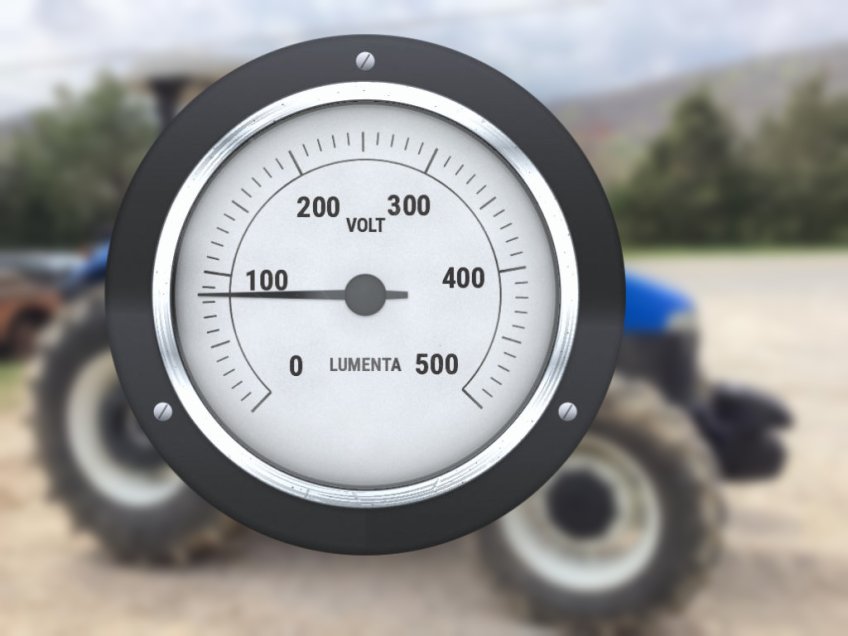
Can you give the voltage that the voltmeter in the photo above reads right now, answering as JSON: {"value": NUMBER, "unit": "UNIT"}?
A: {"value": 85, "unit": "V"}
